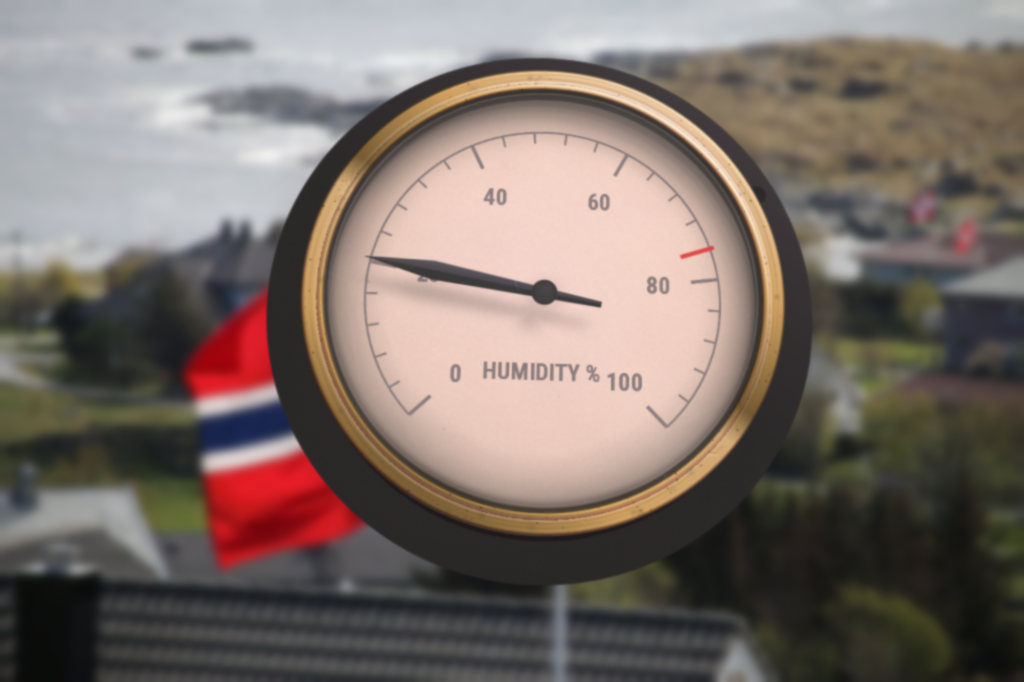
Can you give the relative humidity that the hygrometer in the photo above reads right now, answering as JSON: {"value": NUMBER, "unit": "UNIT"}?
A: {"value": 20, "unit": "%"}
